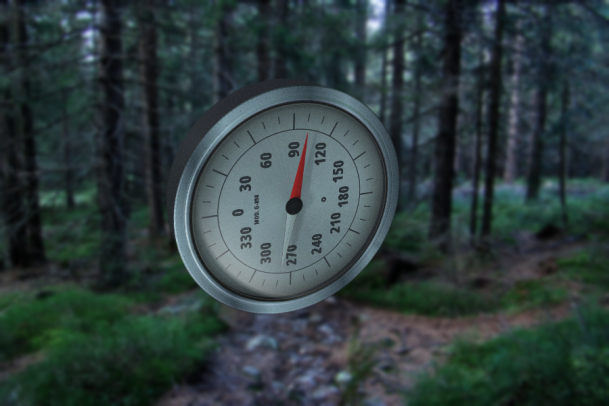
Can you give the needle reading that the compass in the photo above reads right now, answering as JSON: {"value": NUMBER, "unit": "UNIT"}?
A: {"value": 100, "unit": "°"}
